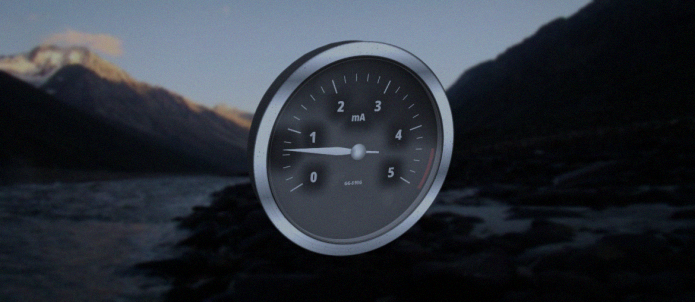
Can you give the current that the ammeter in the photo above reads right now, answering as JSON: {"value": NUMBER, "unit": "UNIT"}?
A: {"value": 0.7, "unit": "mA"}
